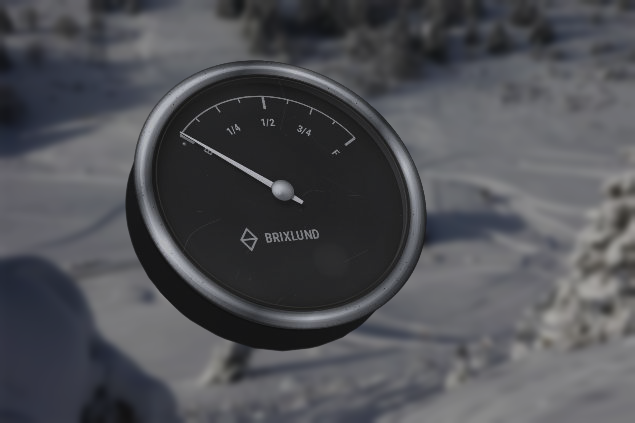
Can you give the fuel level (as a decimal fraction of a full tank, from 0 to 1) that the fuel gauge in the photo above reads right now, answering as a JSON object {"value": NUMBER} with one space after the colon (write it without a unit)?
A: {"value": 0}
